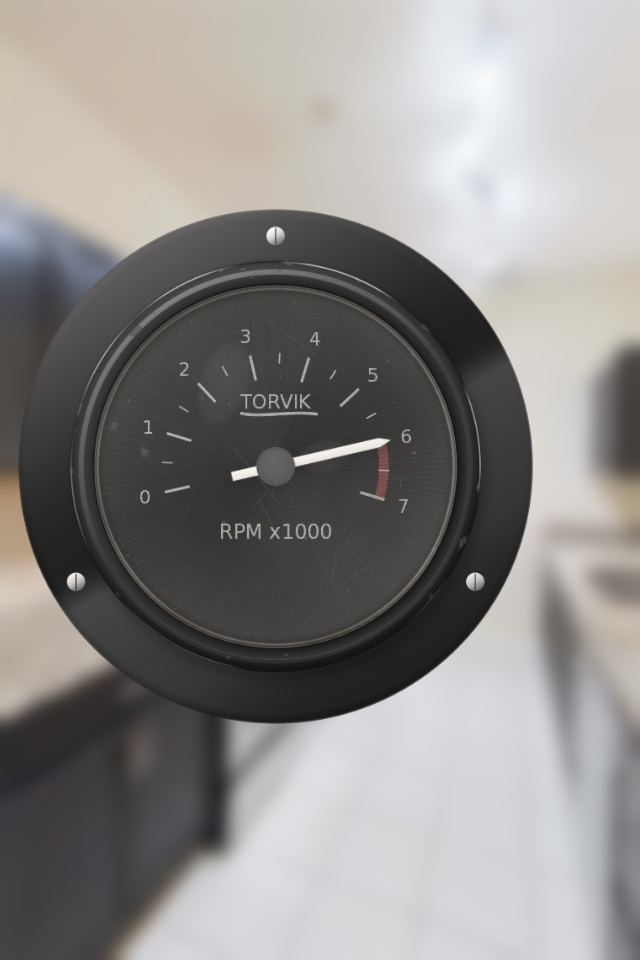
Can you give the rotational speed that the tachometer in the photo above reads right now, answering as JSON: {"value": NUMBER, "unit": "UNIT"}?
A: {"value": 6000, "unit": "rpm"}
